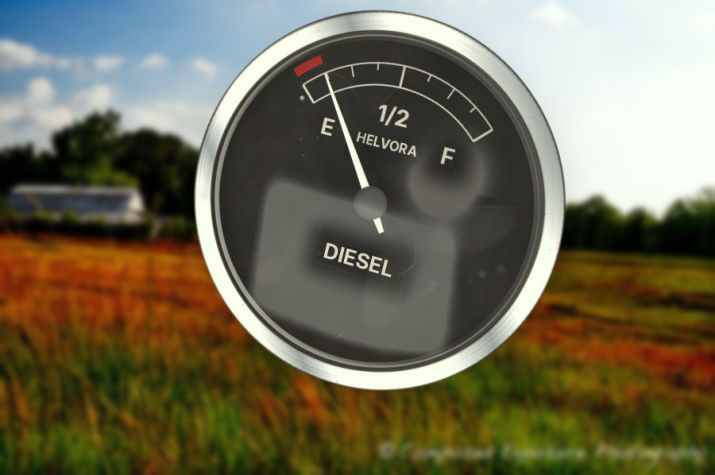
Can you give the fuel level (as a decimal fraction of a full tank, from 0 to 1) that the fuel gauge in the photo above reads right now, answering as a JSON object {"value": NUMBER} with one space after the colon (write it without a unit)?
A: {"value": 0.125}
